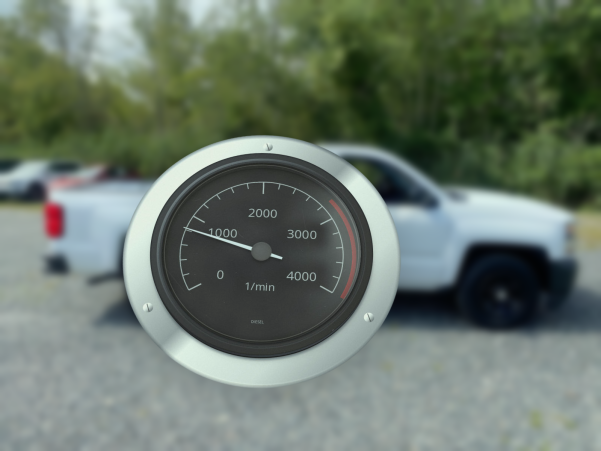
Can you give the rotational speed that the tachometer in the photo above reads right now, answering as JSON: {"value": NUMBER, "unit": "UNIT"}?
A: {"value": 800, "unit": "rpm"}
